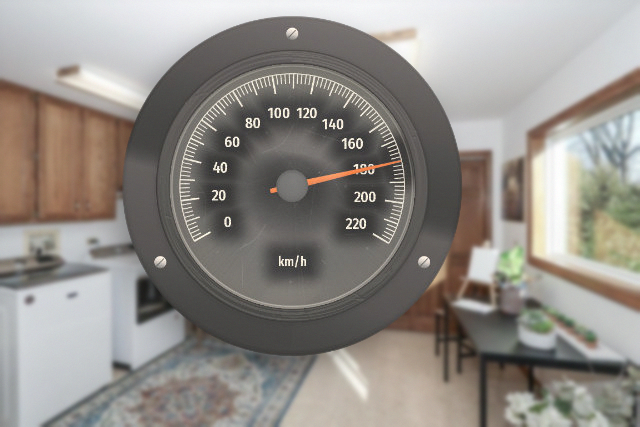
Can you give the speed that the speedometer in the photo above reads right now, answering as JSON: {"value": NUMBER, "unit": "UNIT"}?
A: {"value": 180, "unit": "km/h"}
